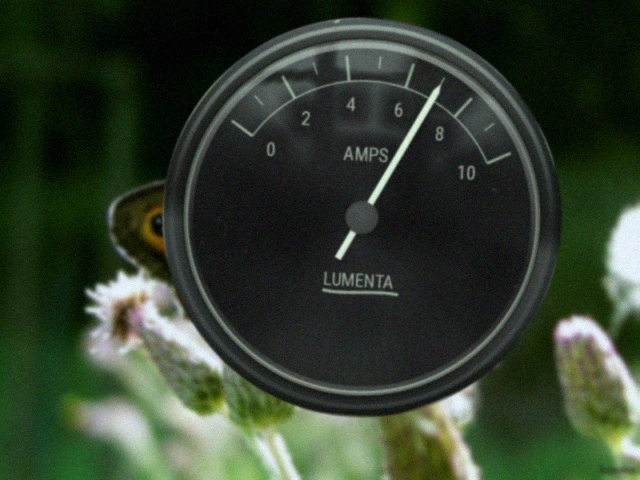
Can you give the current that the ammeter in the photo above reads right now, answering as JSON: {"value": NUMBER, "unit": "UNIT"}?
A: {"value": 7, "unit": "A"}
